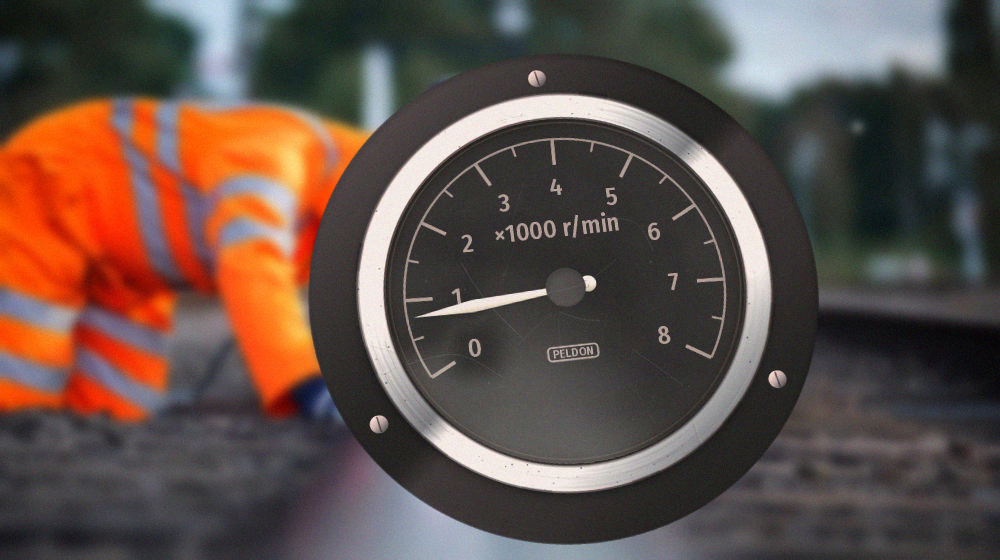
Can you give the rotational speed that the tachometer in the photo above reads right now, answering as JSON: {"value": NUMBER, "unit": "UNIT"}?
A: {"value": 750, "unit": "rpm"}
